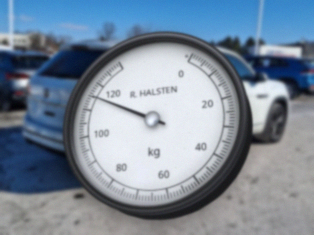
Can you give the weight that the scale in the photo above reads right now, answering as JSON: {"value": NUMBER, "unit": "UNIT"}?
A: {"value": 115, "unit": "kg"}
